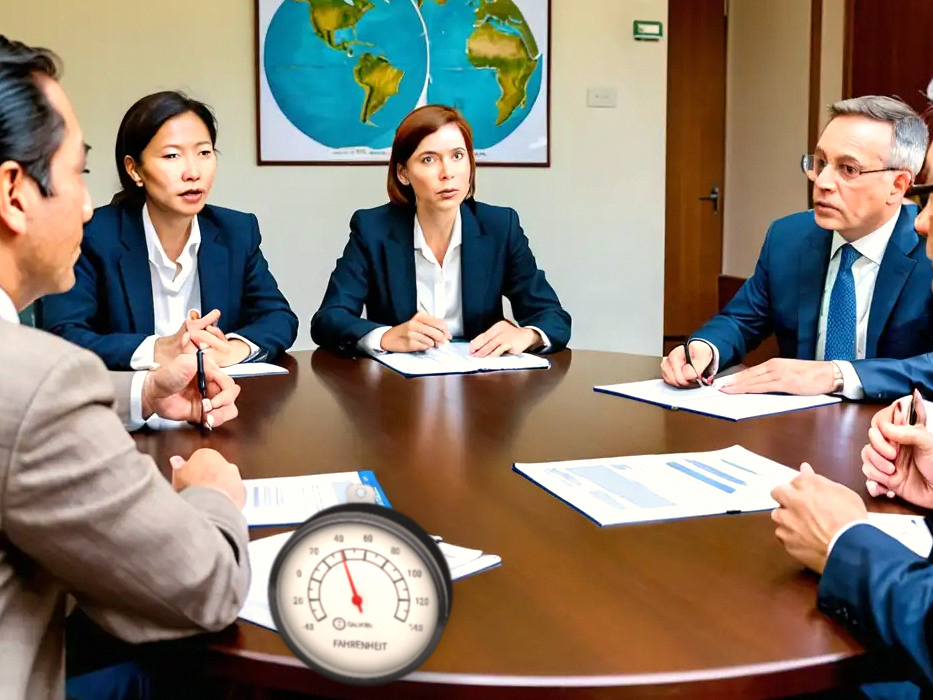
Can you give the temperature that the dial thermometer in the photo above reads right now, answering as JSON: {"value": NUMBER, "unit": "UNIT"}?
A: {"value": 40, "unit": "°F"}
